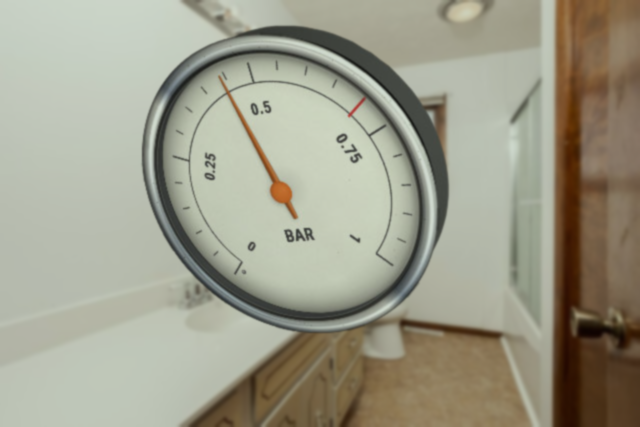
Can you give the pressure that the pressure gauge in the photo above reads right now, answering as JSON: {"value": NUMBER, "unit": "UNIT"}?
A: {"value": 0.45, "unit": "bar"}
